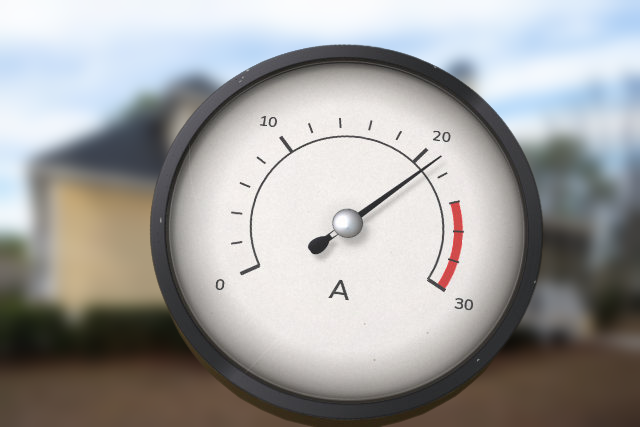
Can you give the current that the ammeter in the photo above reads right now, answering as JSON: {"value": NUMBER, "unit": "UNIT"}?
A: {"value": 21, "unit": "A"}
